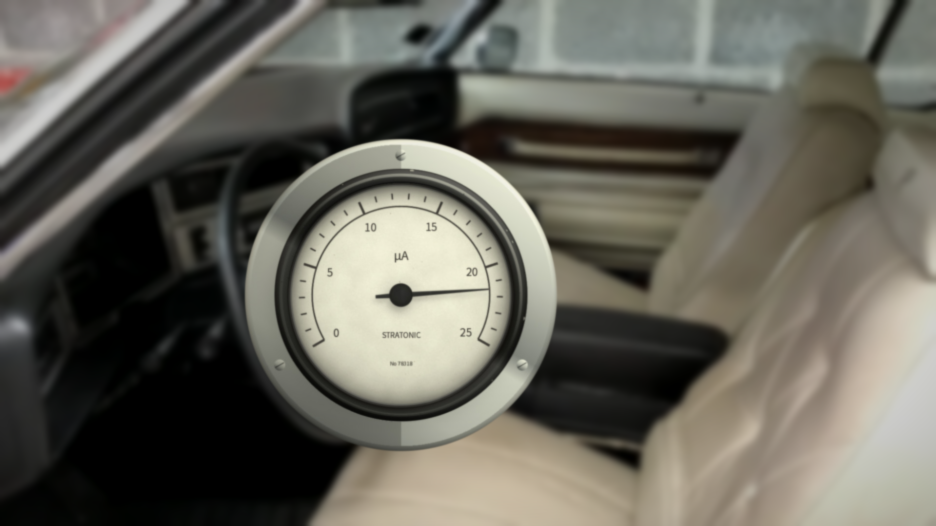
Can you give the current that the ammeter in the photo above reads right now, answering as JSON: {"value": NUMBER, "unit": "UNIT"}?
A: {"value": 21.5, "unit": "µA"}
